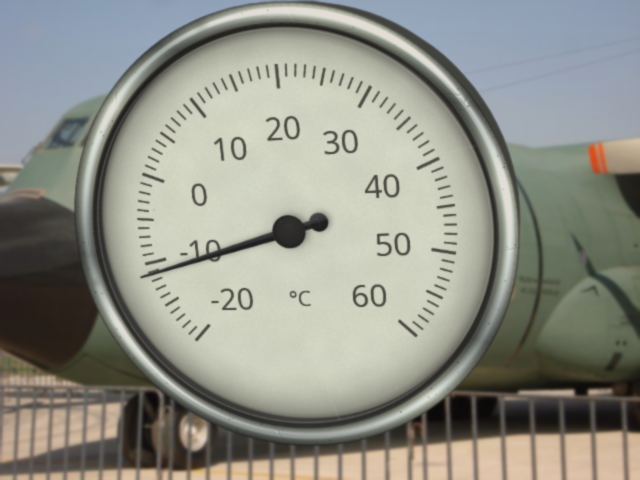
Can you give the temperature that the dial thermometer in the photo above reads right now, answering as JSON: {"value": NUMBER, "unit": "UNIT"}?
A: {"value": -11, "unit": "°C"}
